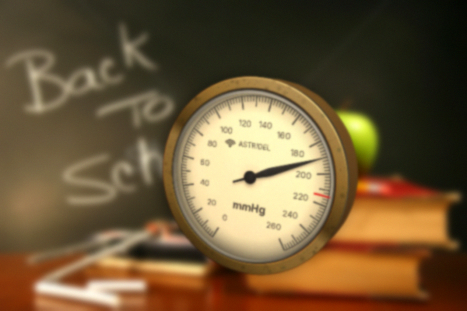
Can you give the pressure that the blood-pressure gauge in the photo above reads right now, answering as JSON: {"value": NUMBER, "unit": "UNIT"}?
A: {"value": 190, "unit": "mmHg"}
